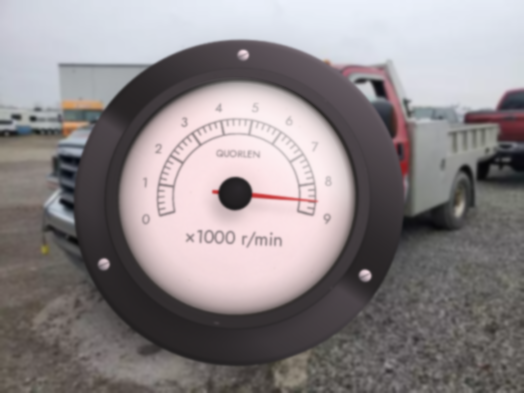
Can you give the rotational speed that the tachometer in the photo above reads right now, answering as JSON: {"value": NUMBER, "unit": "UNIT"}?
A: {"value": 8600, "unit": "rpm"}
